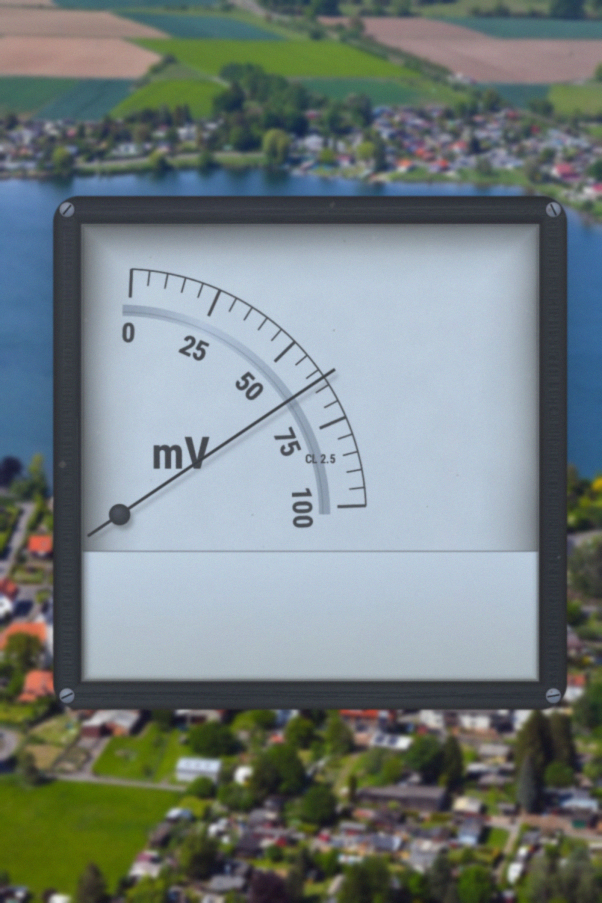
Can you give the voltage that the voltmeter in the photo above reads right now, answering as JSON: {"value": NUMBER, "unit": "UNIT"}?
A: {"value": 62.5, "unit": "mV"}
